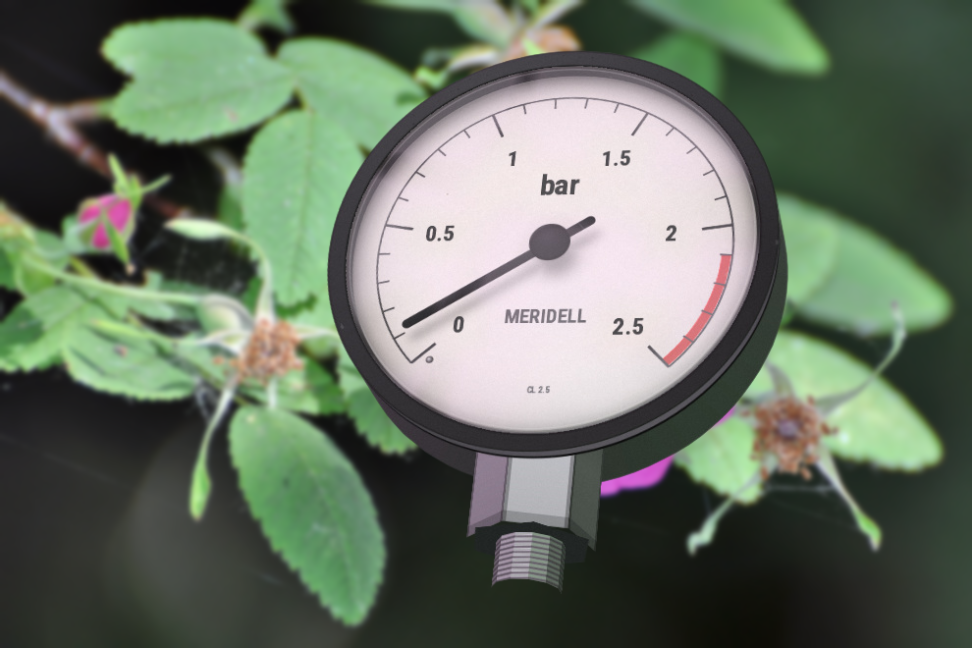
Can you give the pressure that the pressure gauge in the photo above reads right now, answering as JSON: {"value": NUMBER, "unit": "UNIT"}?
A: {"value": 0.1, "unit": "bar"}
